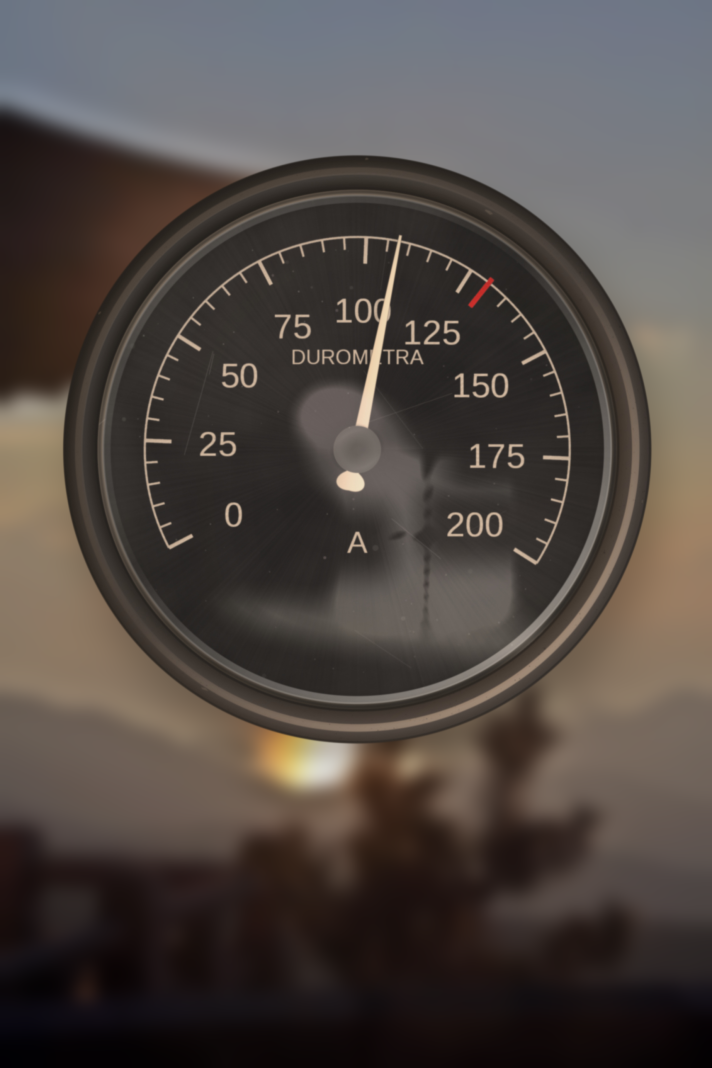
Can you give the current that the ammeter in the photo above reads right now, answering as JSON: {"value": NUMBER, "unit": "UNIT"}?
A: {"value": 107.5, "unit": "A"}
